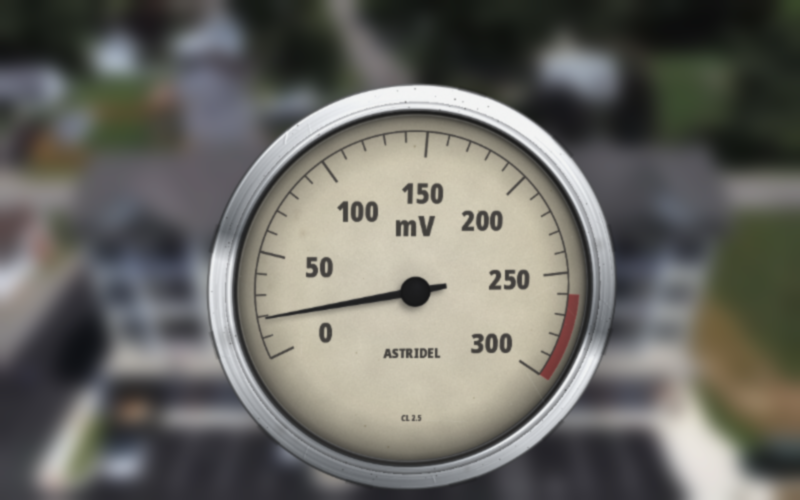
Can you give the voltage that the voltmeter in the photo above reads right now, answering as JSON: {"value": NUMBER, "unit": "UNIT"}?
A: {"value": 20, "unit": "mV"}
